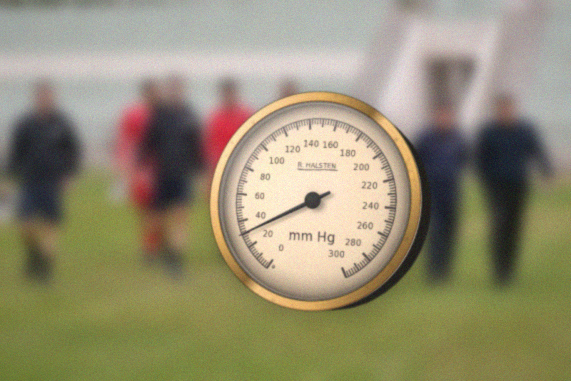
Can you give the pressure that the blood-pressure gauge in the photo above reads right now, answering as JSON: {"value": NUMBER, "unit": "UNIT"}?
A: {"value": 30, "unit": "mmHg"}
